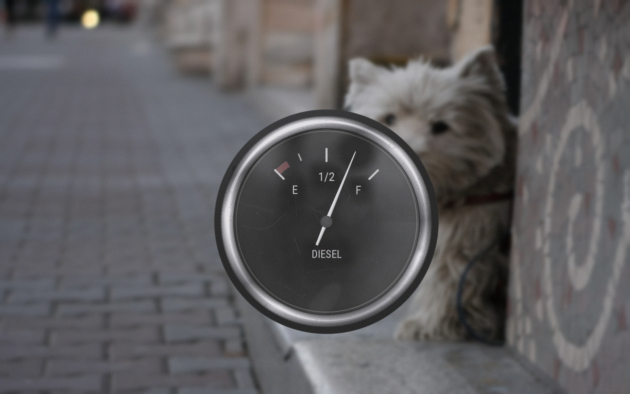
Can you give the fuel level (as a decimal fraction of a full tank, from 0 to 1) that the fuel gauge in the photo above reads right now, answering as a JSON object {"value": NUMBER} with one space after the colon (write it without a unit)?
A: {"value": 0.75}
